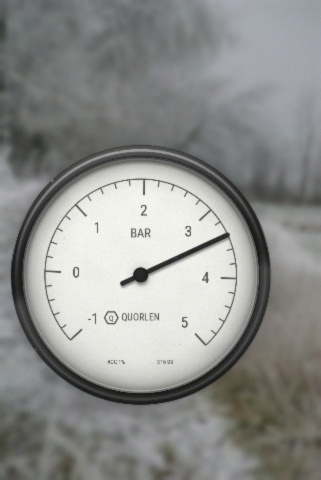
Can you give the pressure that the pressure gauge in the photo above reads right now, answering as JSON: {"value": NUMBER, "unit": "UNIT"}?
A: {"value": 3.4, "unit": "bar"}
